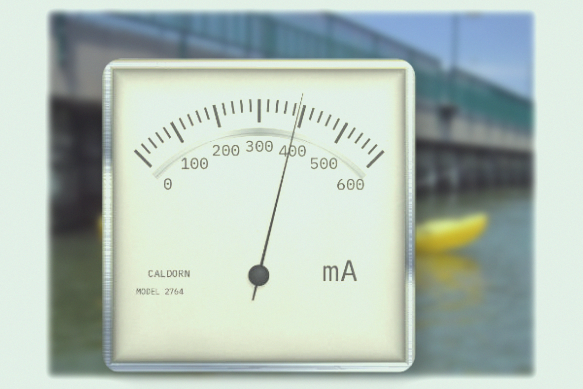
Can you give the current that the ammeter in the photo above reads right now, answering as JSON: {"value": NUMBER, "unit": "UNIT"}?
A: {"value": 390, "unit": "mA"}
